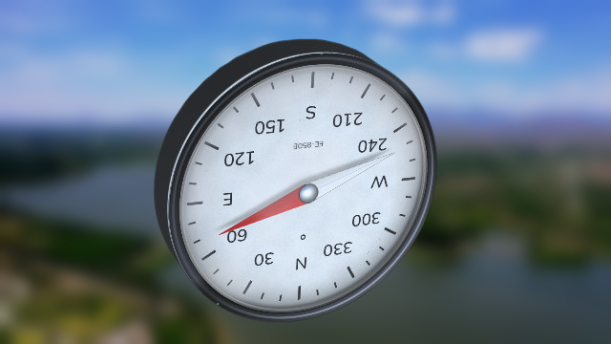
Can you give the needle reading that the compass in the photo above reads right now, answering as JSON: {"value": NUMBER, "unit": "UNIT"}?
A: {"value": 70, "unit": "°"}
